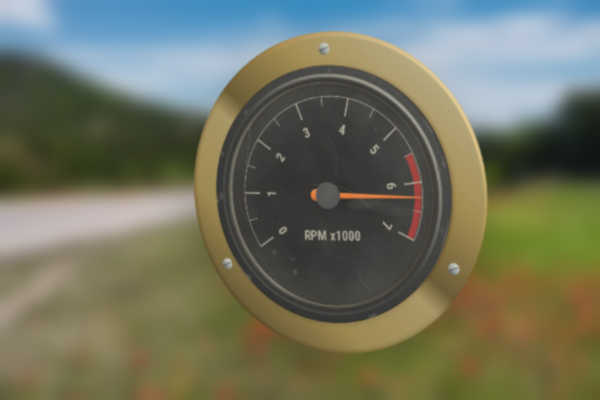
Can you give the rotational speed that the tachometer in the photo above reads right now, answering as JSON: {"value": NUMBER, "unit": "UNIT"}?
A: {"value": 6250, "unit": "rpm"}
